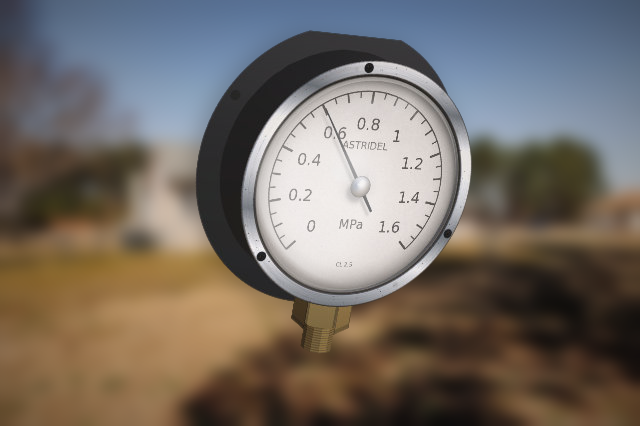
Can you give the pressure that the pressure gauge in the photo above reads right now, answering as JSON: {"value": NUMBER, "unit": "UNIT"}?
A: {"value": 0.6, "unit": "MPa"}
